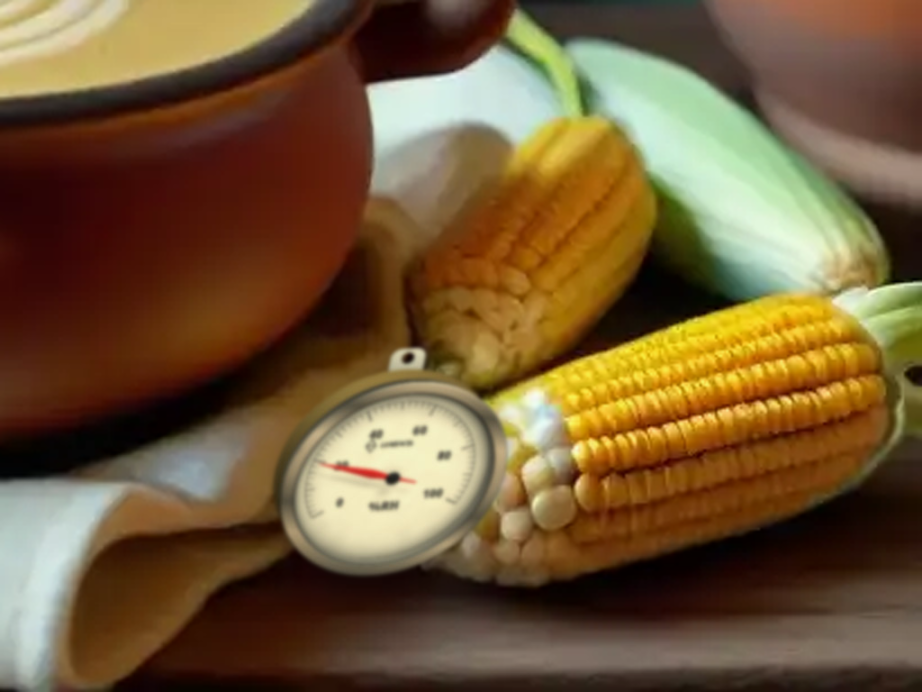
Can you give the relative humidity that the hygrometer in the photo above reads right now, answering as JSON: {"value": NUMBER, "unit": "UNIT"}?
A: {"value": 20, "unit": "%"}
